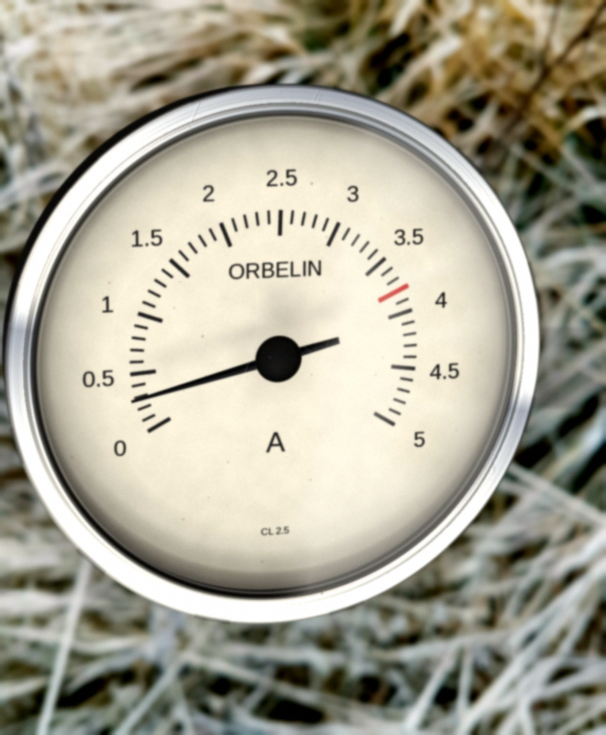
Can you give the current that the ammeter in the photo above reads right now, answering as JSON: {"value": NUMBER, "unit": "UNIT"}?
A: {"value": 0.3, "unit": "A"}
